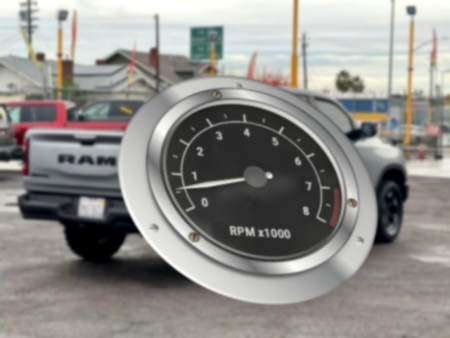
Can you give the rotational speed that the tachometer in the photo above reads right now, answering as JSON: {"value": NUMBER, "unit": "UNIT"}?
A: {"value": 500, "unit": "rpm"}
